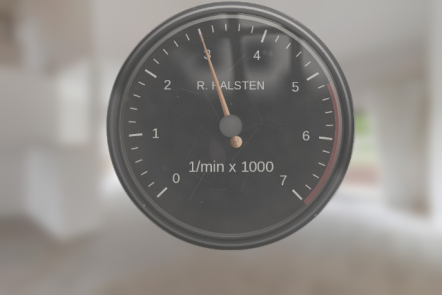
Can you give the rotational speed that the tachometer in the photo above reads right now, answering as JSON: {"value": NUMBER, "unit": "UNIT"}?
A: {"value": 3000, "unit": "rpm"}
